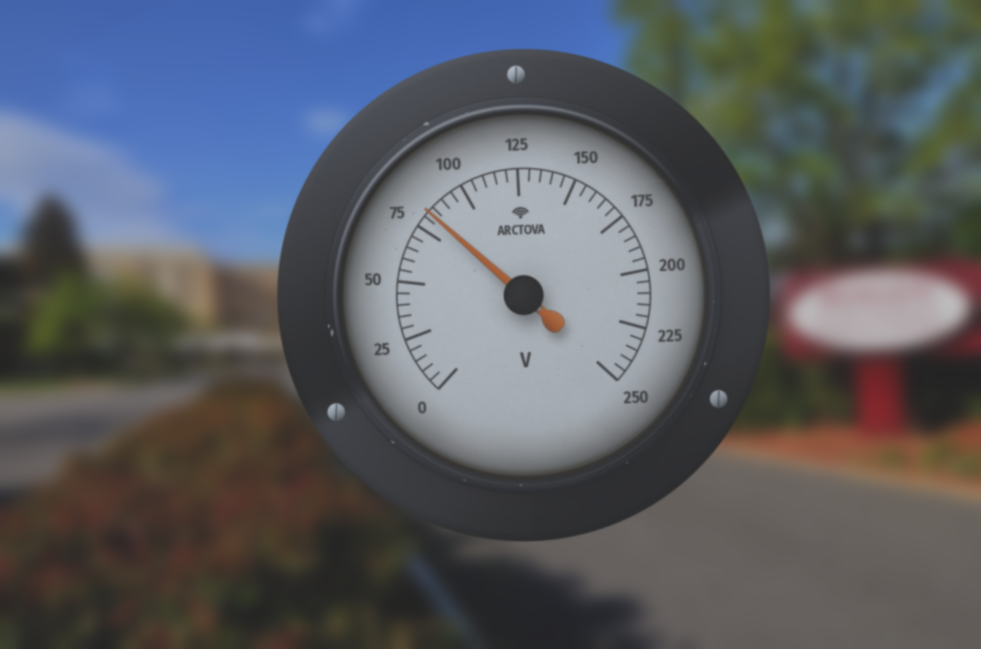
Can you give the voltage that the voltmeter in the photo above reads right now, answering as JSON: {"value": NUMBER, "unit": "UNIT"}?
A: {"value": 82.5, "unit": "V"}
